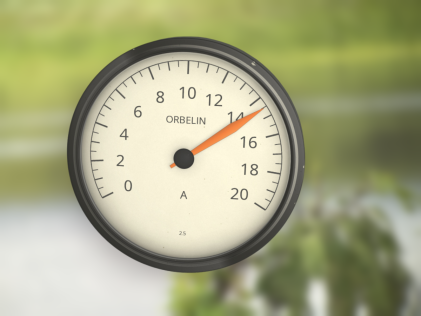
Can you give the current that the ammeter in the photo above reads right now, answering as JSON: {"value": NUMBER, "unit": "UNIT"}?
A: {"value": 14.5, "unit": "A"}
